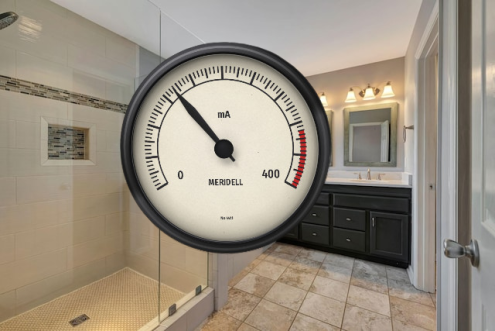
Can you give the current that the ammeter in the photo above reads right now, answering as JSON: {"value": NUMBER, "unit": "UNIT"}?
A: {"value": 135, "unit": "mA"}
